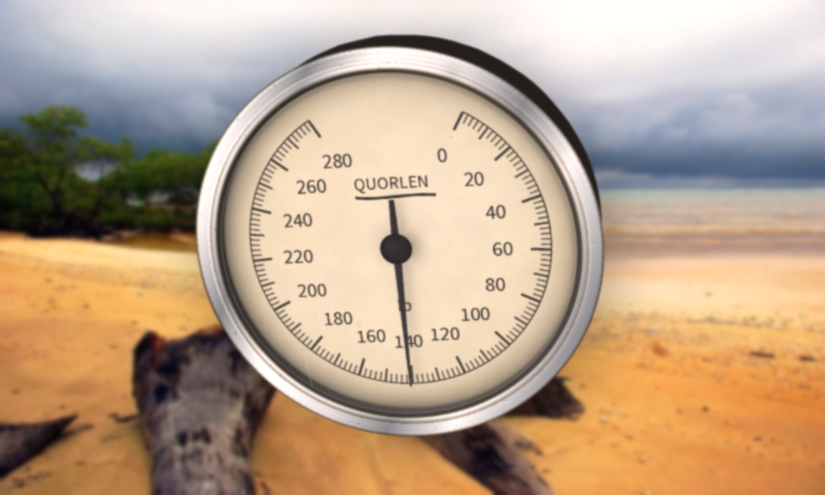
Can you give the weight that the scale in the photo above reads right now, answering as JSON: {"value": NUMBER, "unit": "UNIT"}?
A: {"value": 140, "unit": "lb"}
